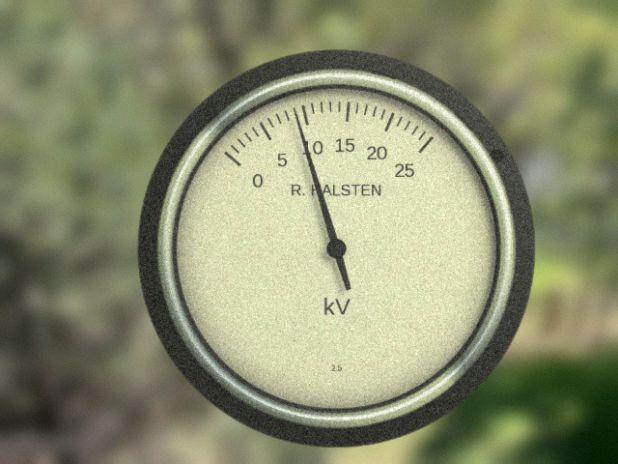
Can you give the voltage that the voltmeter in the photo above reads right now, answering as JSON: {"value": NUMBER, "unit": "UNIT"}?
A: {"value": 9, "unit": "kV"}
